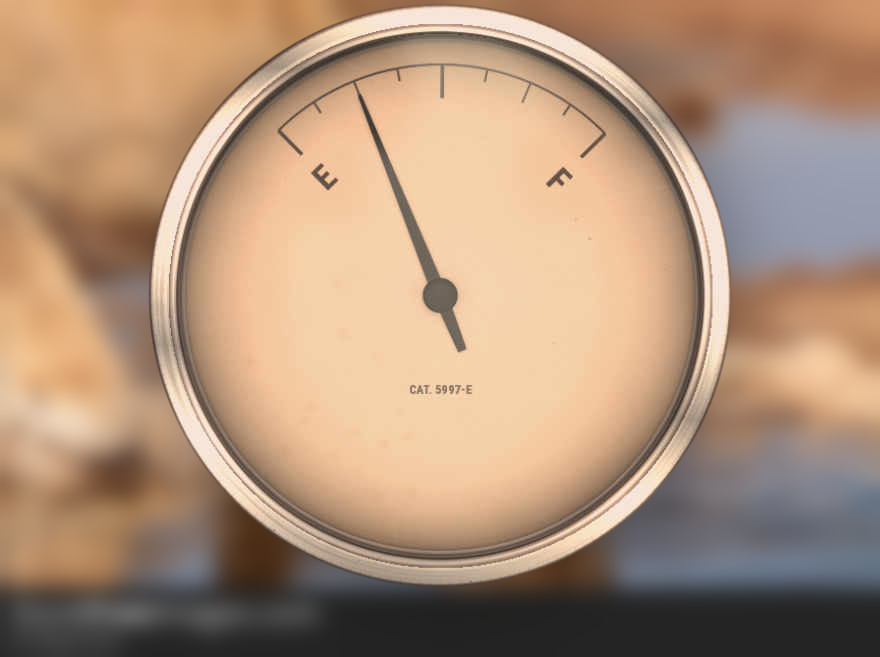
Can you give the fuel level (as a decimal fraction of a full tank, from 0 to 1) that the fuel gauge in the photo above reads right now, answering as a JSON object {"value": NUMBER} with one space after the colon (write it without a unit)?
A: {"value": 0.25}
